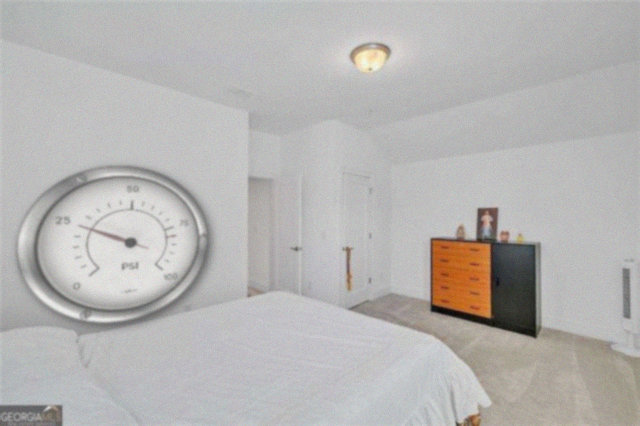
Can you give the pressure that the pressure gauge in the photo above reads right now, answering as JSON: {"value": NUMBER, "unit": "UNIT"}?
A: {"value": 25, "unit": "psi"}
